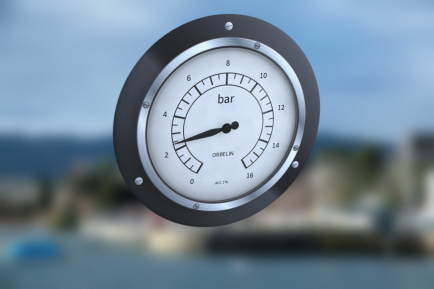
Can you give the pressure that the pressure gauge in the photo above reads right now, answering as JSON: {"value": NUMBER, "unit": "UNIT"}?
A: {"value": 2.5, "unit": "bar"}
